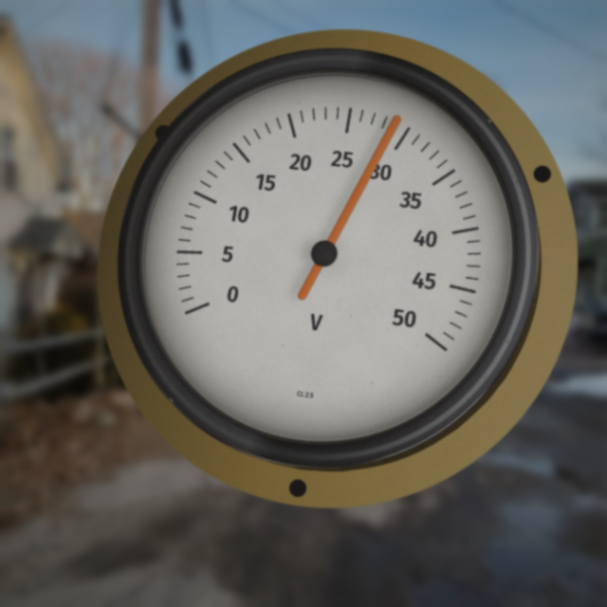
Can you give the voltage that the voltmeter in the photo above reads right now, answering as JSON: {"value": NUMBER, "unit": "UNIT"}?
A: {"value": 29, "unit": "V"}
